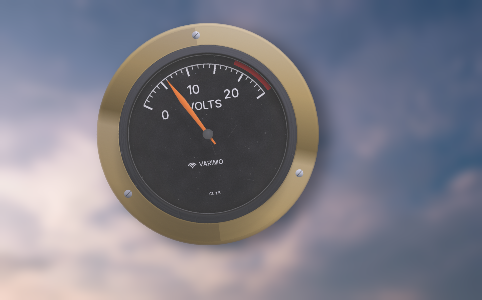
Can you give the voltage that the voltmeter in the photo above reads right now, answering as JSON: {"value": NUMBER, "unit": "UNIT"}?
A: {"value": 6, "unit": "V"}
